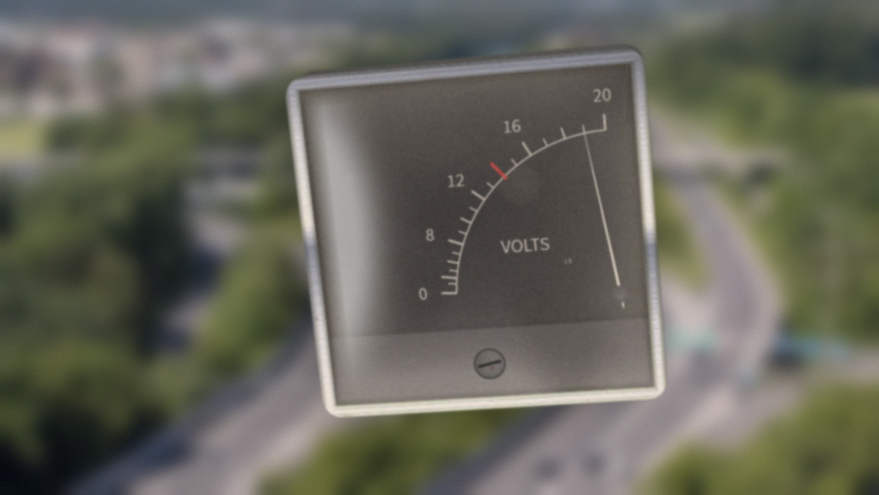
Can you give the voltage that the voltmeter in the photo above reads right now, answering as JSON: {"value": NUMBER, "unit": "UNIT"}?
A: {"value": 19, "unit": "V"}
